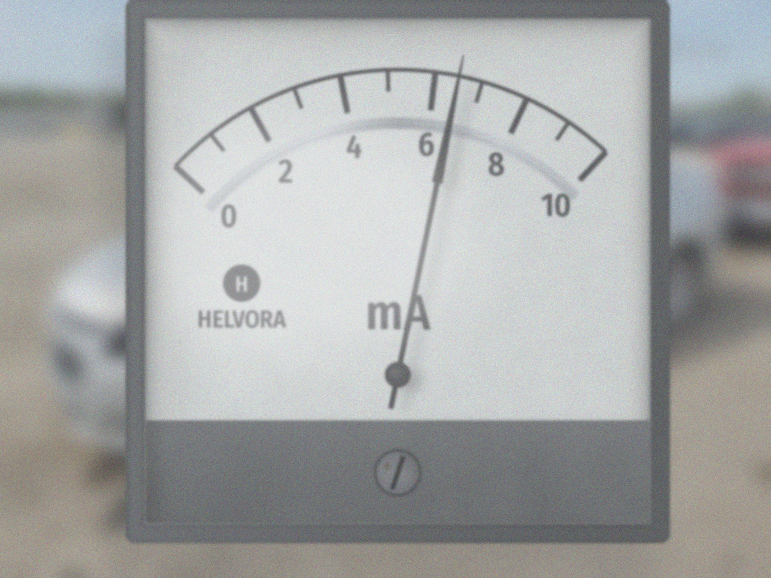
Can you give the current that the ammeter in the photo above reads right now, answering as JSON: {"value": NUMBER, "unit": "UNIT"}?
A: {"value": 6.5, "unit": "mA"}
